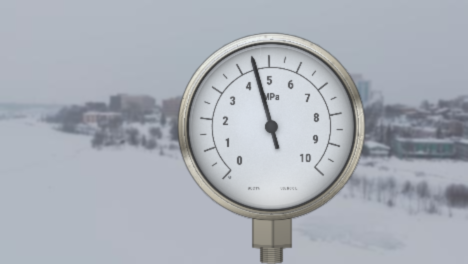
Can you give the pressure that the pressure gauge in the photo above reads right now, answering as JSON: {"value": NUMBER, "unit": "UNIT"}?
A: {"value": 4.5, "unit": "MPa"}
